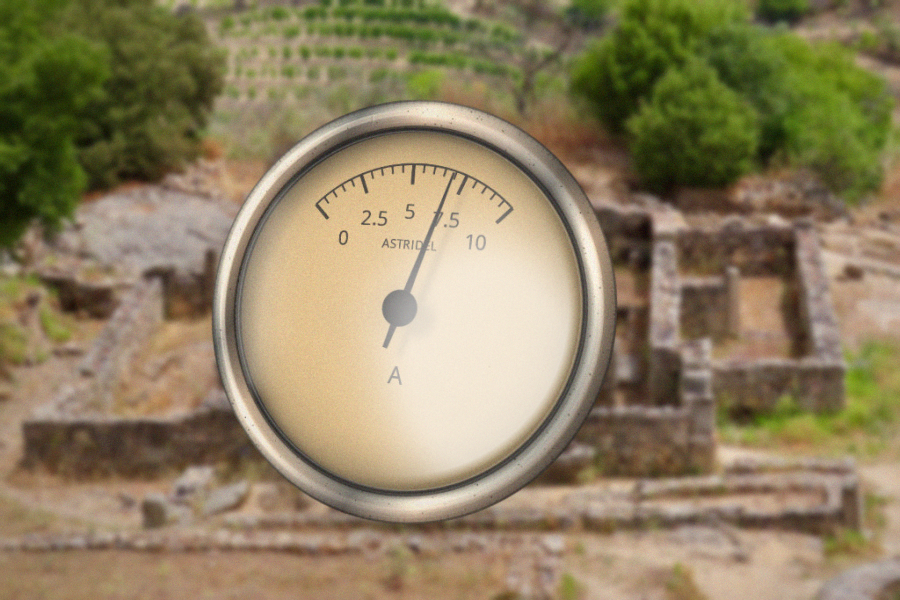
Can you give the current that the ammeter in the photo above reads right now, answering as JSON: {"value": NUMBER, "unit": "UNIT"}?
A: {"value": 7, "unit": "A"}
